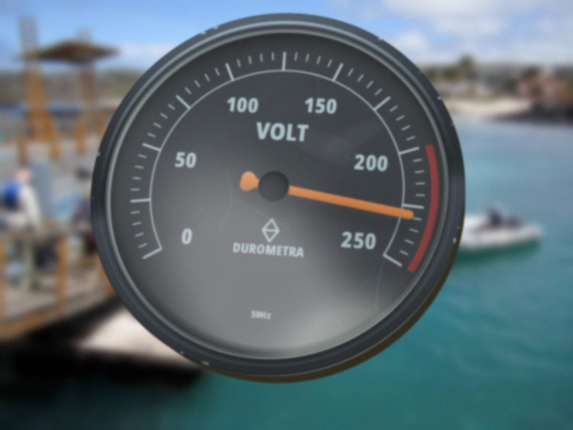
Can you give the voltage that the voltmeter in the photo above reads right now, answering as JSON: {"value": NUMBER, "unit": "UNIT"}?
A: {"value": 230, "unit": "V"}
